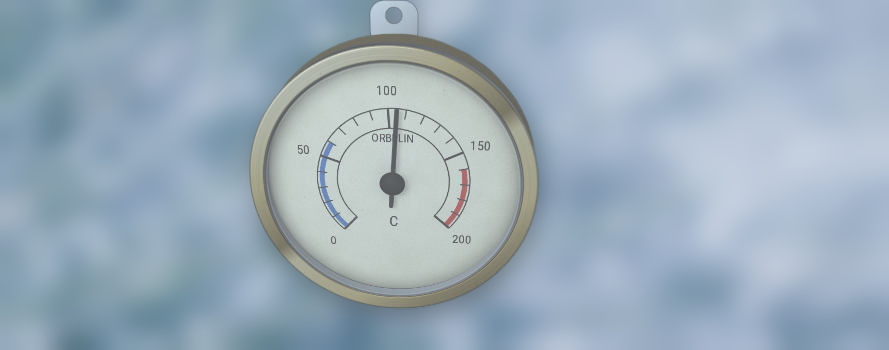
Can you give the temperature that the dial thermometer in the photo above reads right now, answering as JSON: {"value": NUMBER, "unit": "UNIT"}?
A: {"value": 105, "unit": "°C"}
